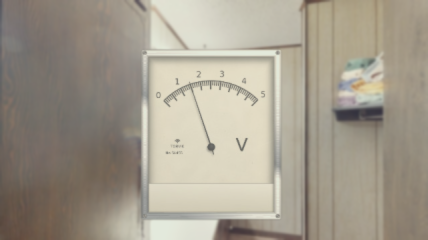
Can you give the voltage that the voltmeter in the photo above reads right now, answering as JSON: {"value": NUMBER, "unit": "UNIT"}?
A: {"value": 1.5, "unit": "V"}
